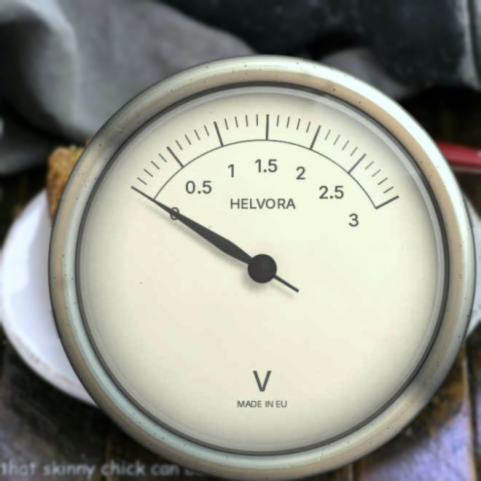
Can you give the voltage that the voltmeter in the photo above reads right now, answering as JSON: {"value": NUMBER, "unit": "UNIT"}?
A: {"value": 0, "unit": "V"}
